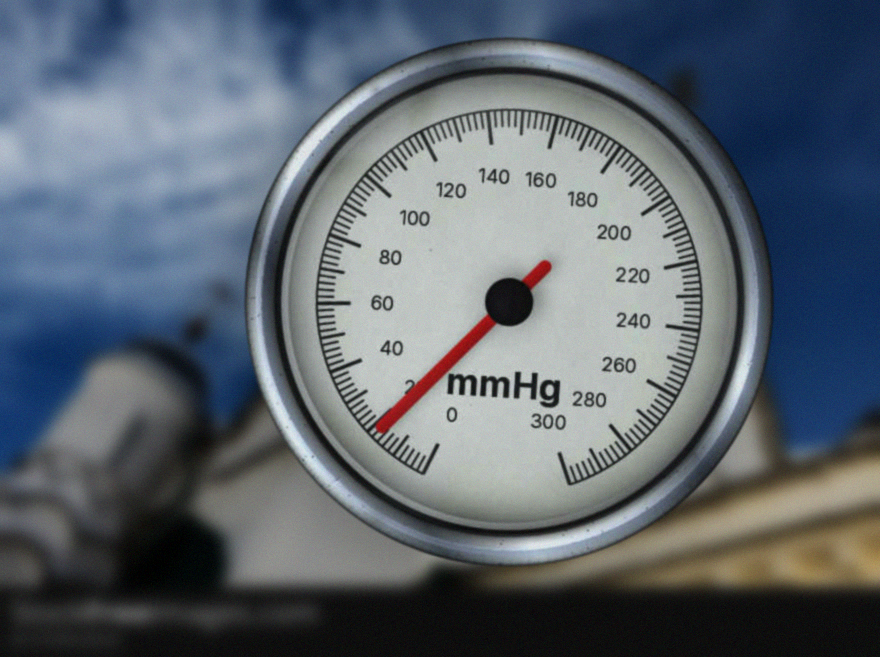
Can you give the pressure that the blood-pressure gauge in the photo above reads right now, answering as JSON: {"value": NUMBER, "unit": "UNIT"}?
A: {"value": 18, "unit": "mmHg"}
